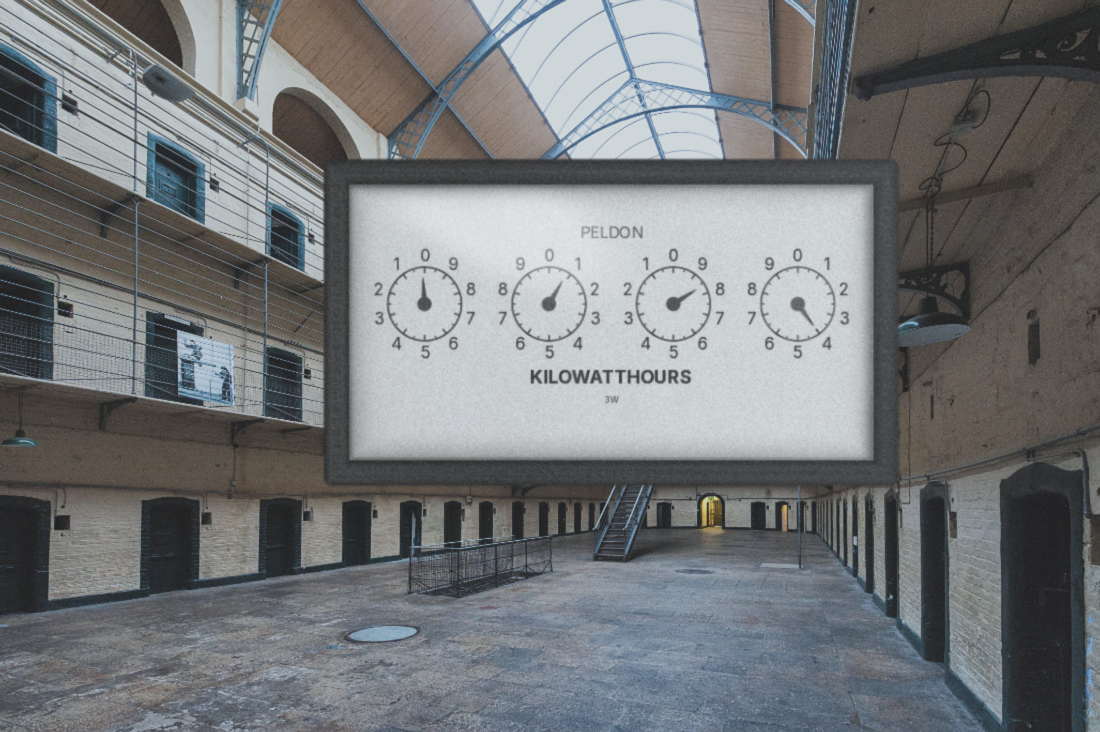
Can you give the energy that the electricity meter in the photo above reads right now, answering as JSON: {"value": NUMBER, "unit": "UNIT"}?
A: {"value": 84, "unit": "kWh"}
